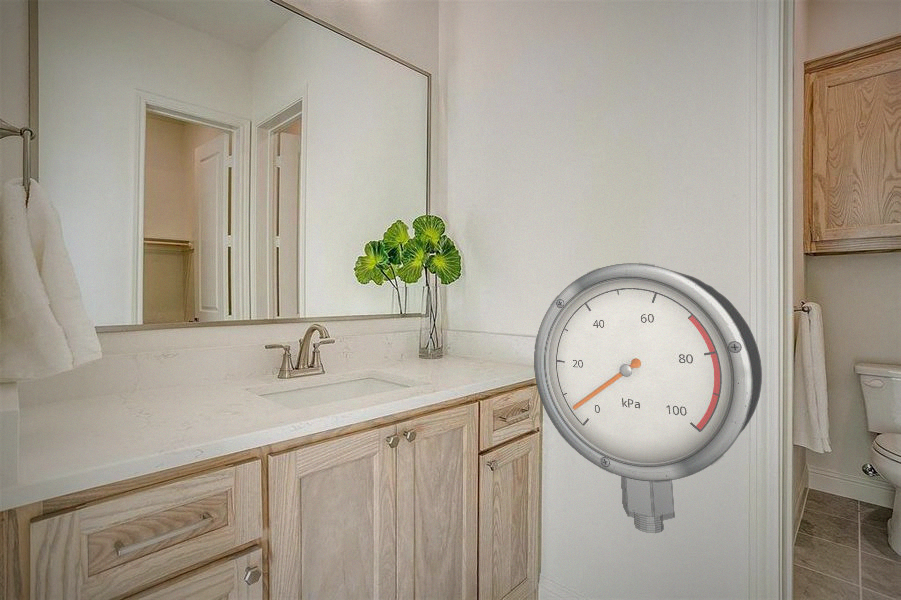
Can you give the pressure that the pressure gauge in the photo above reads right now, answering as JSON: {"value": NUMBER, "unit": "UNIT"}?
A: {"value": 5, "unit": "kPa"}
